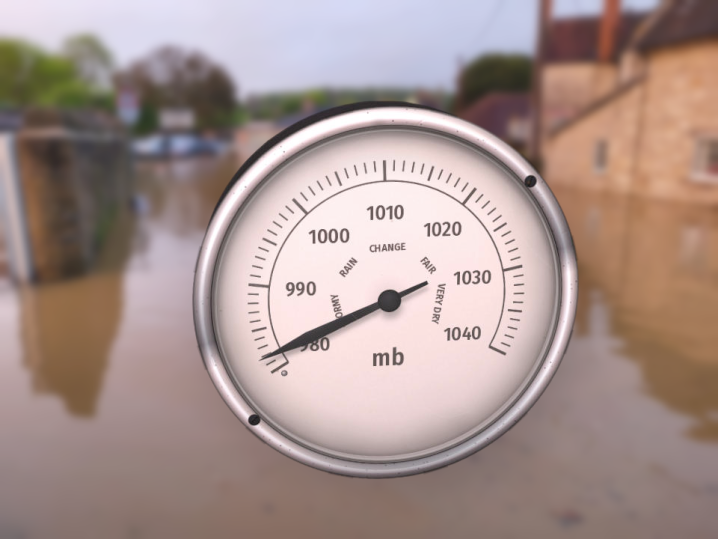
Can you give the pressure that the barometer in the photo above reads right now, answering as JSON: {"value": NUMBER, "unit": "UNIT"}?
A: {"value": 982, "unit": "mbar"}
